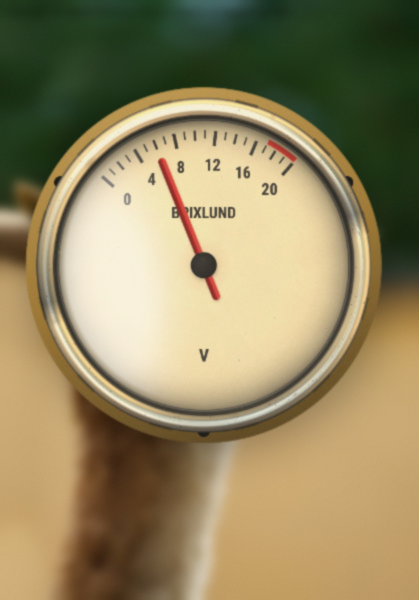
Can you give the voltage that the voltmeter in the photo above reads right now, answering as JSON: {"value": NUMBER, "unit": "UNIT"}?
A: {"value": 6, "unit": "V"}
